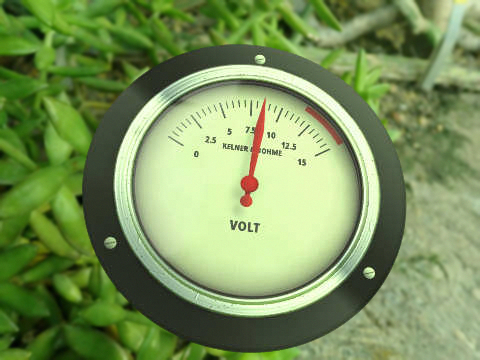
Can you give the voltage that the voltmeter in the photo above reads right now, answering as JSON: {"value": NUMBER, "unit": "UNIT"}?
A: {"value": 8.5, "unit": "V"}
